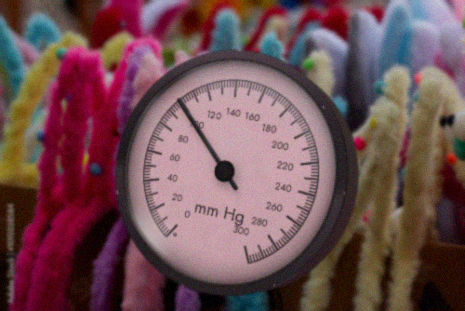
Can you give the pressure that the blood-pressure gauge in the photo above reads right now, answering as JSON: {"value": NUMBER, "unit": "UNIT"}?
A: {"value": 100, "unit": "mmHg"}
